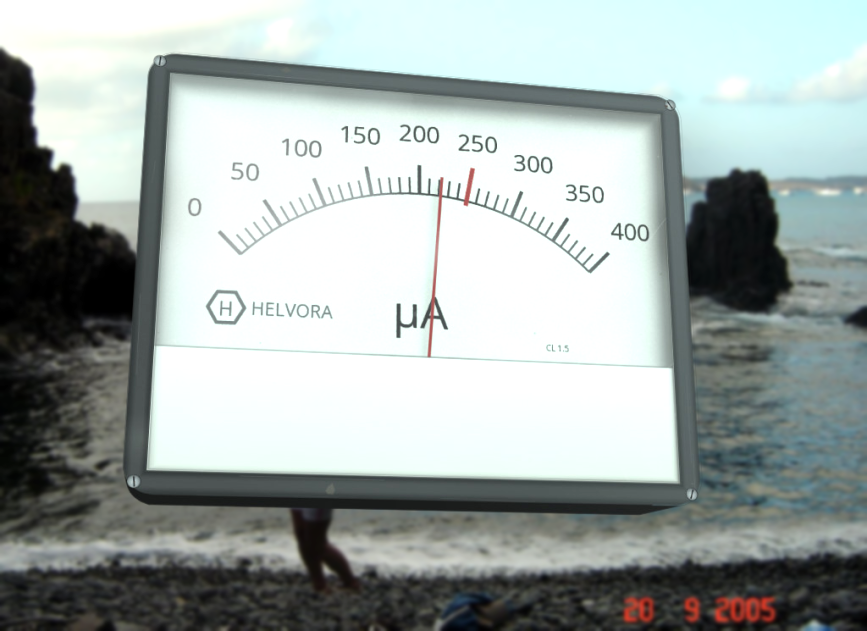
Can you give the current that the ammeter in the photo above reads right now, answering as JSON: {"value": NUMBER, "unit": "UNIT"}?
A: {"value": 220, "unit": "µA"}
